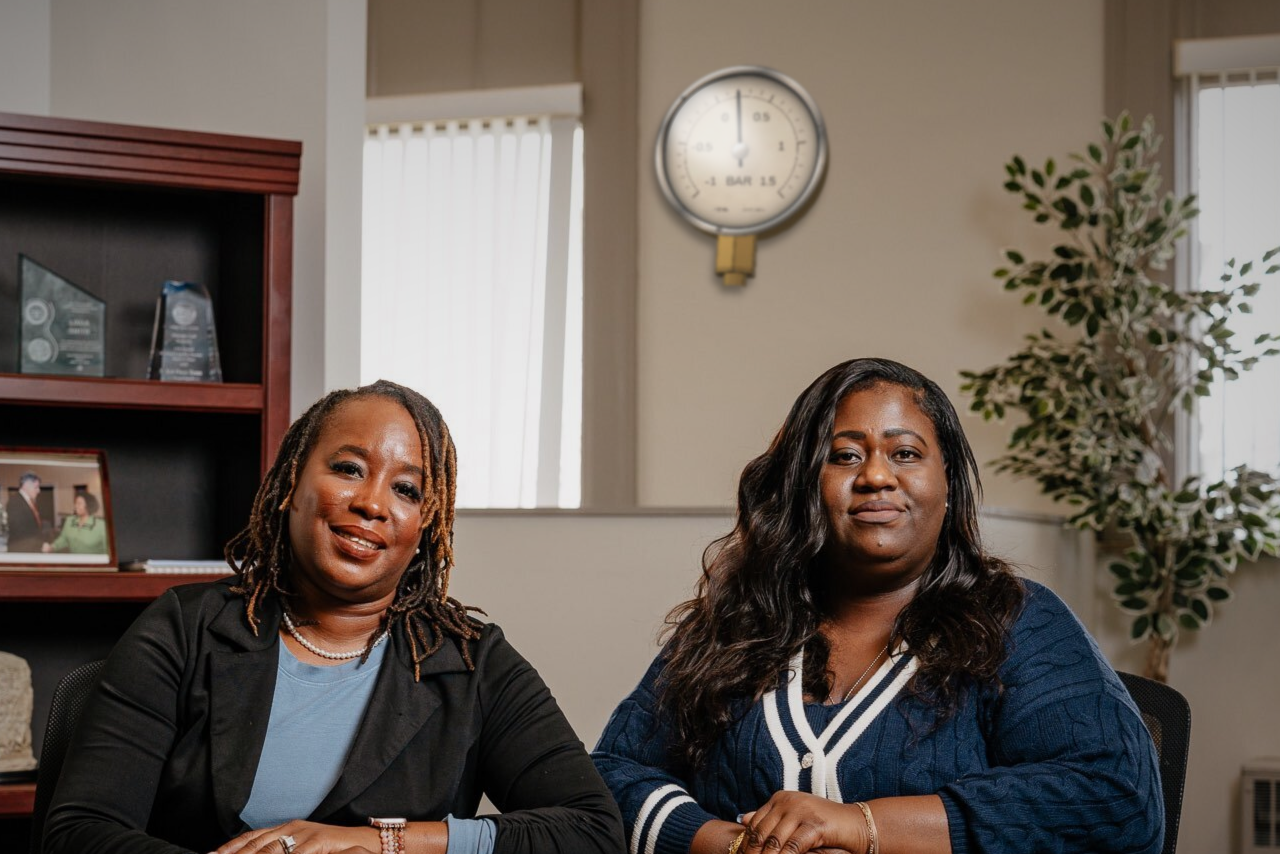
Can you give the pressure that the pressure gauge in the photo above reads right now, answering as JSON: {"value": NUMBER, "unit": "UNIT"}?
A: {"value": 0.2, "unit": "bar"}
